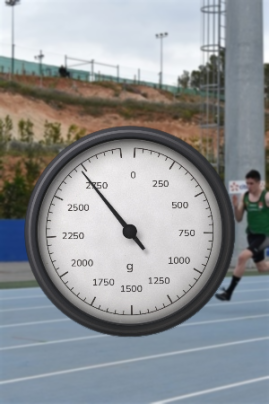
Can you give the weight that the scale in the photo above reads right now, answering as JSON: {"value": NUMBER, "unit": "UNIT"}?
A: {"value": 2725, "unit": "g"}
